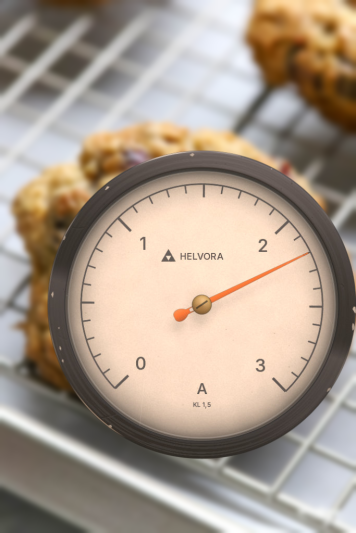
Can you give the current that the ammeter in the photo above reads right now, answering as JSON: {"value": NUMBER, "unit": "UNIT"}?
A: {"value": 2.2, "unit": "A"}
